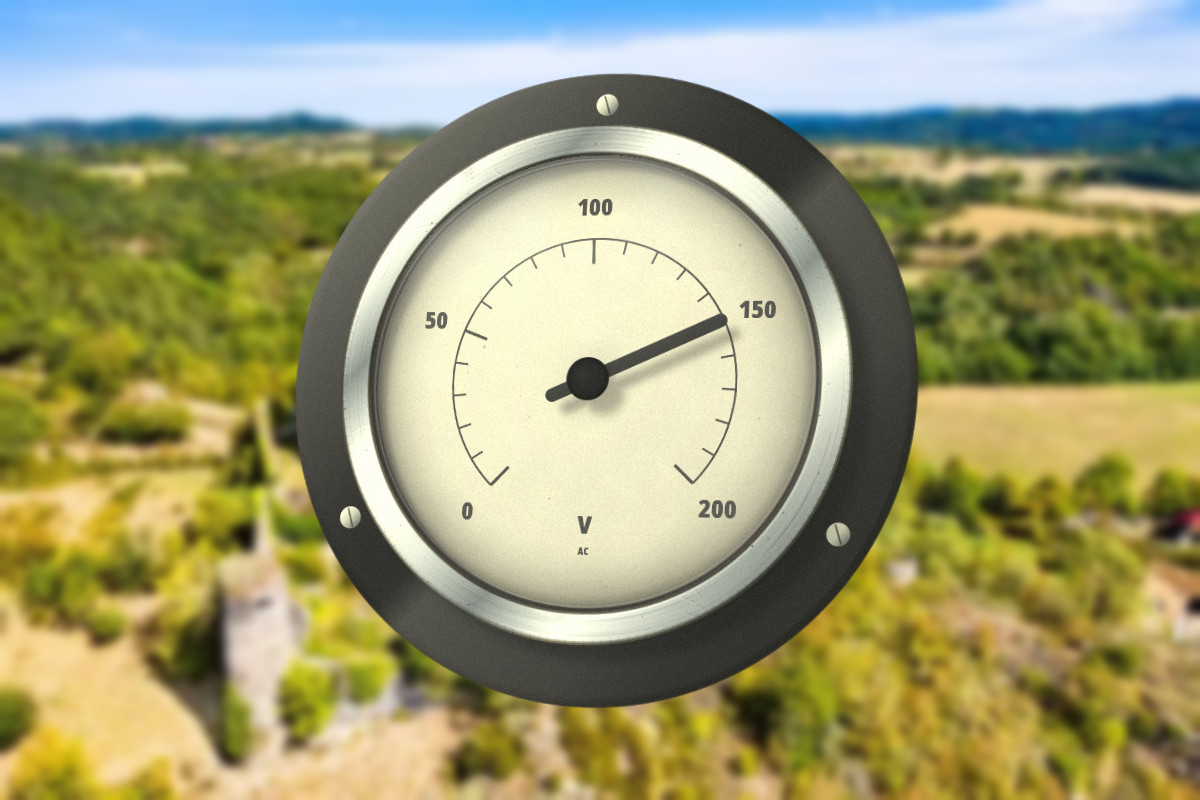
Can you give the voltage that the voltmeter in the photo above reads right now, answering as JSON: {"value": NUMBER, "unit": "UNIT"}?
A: {"value": 150, "unit": "V"}
